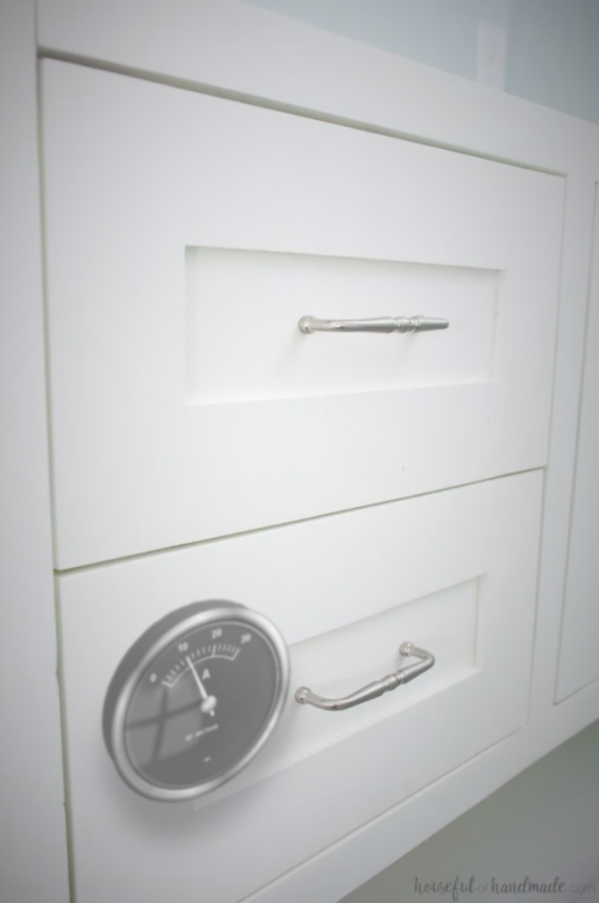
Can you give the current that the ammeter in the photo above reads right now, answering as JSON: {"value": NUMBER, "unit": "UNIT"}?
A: {"value": 10, "unit": "A"}
